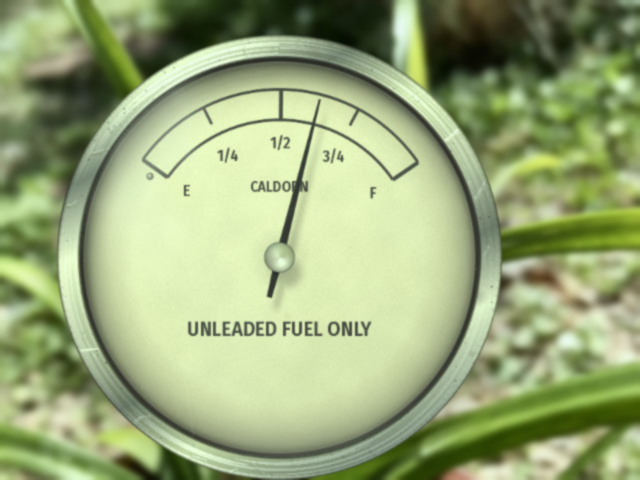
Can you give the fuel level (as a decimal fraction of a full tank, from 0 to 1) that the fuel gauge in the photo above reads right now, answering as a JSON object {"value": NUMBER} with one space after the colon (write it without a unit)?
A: {"value": 0.625}
